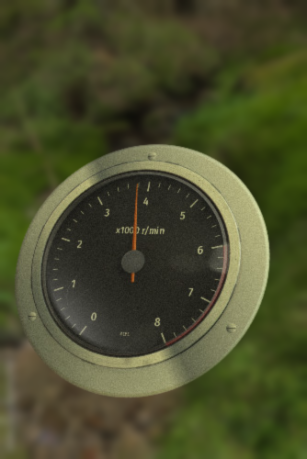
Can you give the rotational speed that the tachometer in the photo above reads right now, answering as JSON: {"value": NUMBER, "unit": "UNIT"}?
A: {"value": 3800, "unit": "rpm"}
